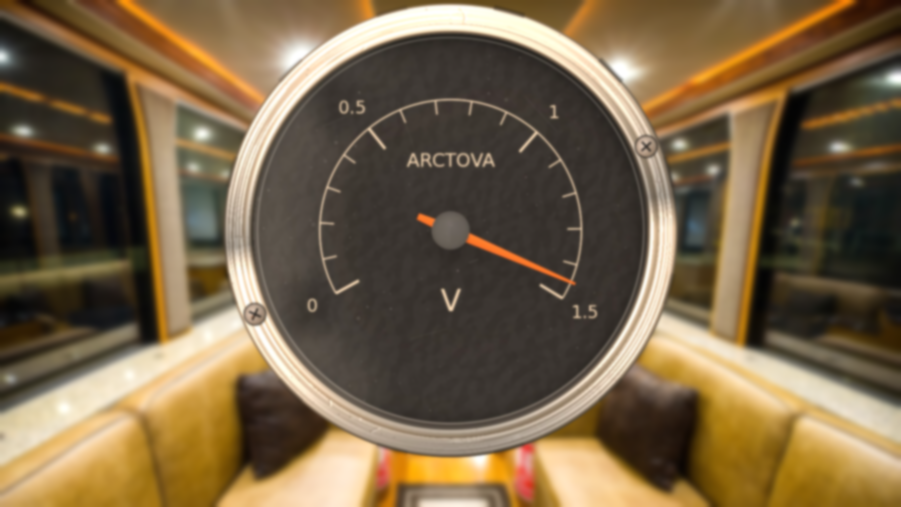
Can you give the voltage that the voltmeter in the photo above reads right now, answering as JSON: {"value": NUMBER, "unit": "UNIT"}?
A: {"value": 1.45, "unit": "V"}
